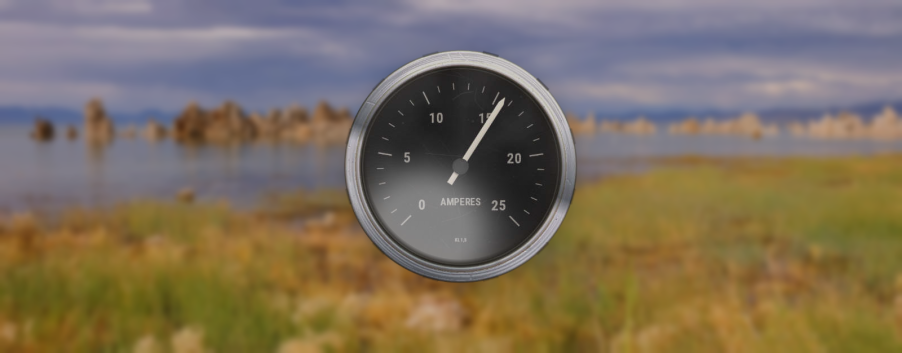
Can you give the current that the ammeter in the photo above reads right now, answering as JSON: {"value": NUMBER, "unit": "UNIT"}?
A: {"value": 15.5, "unit": "A"}
